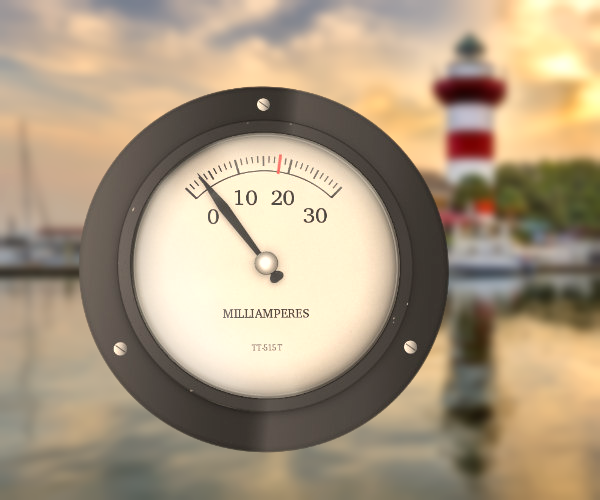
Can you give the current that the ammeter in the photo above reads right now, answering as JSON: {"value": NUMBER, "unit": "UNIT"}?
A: {"value": 3, "unit": "mA"}
